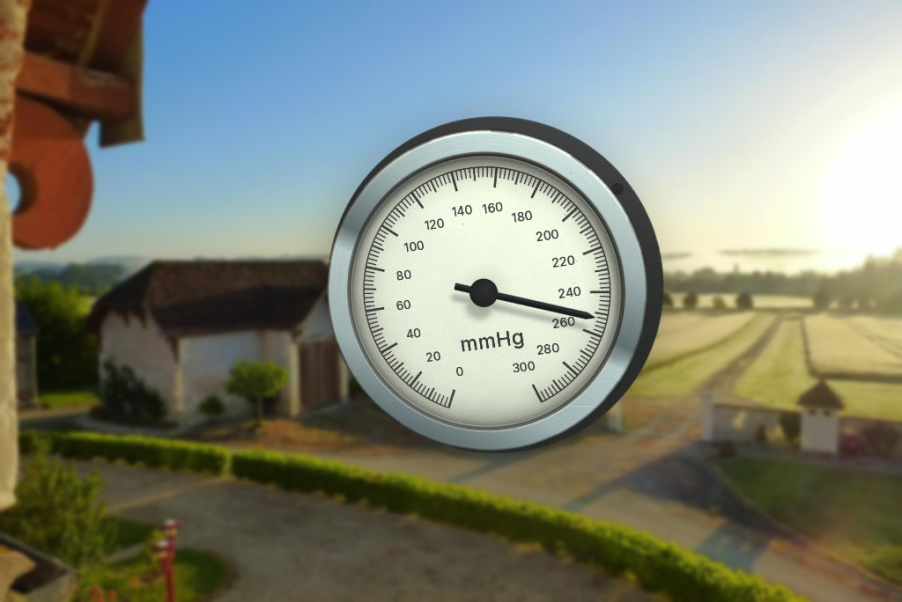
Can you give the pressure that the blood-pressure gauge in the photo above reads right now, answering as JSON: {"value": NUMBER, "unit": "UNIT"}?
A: {"value": 252, "unit": "mmHg"}
